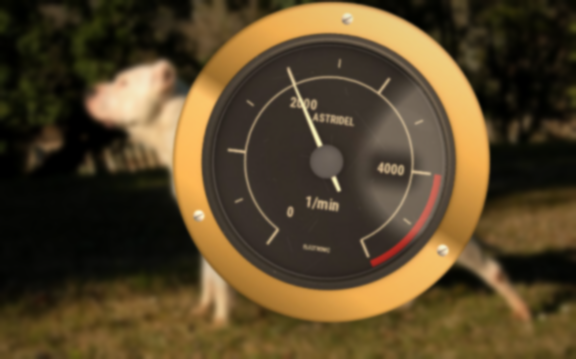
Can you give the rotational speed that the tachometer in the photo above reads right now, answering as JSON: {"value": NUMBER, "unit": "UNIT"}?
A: {"value": 2000, "unit": "rpm"}
